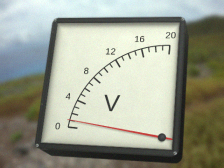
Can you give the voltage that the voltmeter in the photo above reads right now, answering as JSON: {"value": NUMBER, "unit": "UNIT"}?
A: {"value": 1, "unit": "V"}
